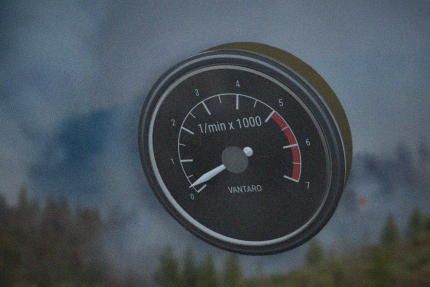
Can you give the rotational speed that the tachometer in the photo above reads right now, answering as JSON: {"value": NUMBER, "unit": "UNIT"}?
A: {"value": 250, "unit": "rpm"}
